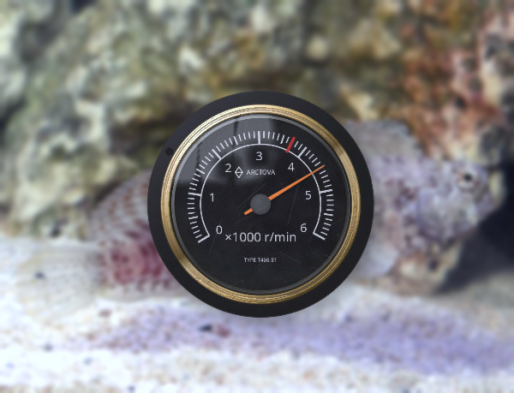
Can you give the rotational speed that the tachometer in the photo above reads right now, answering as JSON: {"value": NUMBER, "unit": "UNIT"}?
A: {"value": 4500, "unit": "rpm"}
